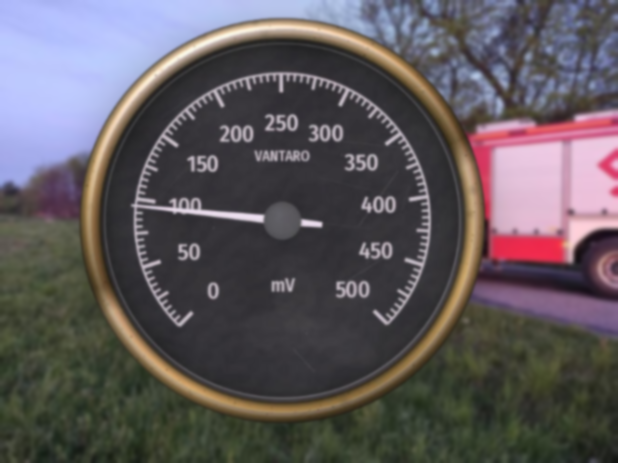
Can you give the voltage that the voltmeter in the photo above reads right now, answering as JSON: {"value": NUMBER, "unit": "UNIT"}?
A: {"value": 95, "unit": "mV"}
